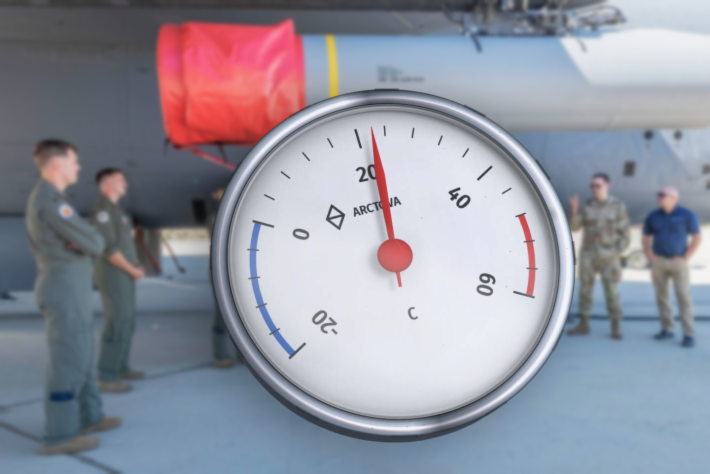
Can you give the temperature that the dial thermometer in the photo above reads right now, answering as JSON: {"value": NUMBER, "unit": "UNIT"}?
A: {"value": 22, "unit": "°C"}
